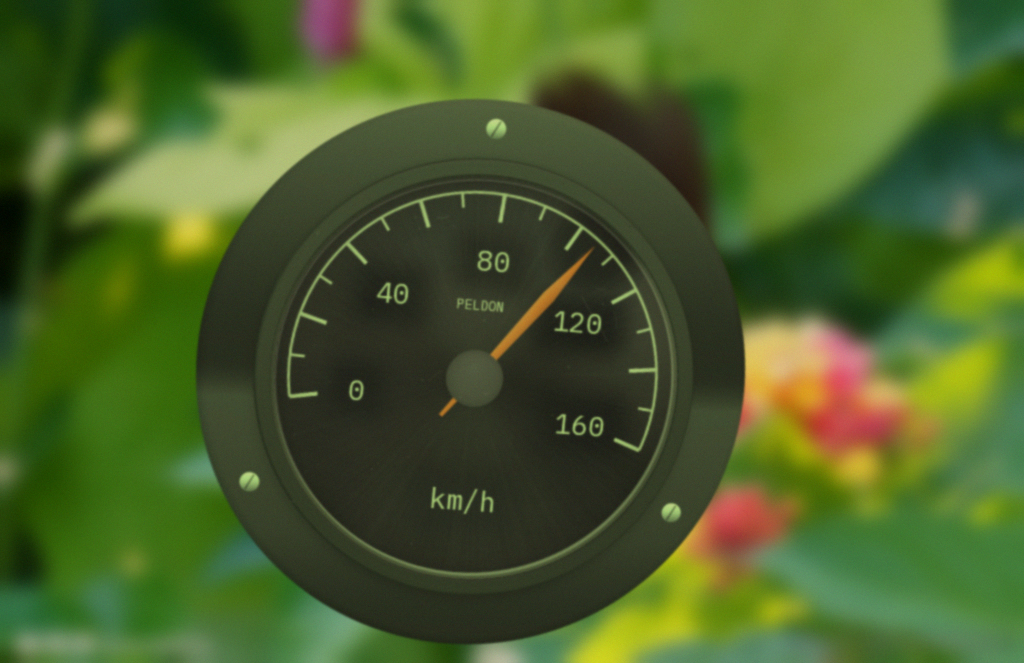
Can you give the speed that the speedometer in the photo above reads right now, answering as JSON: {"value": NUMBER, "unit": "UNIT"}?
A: {"value": 105, "unit": "km/h"}
